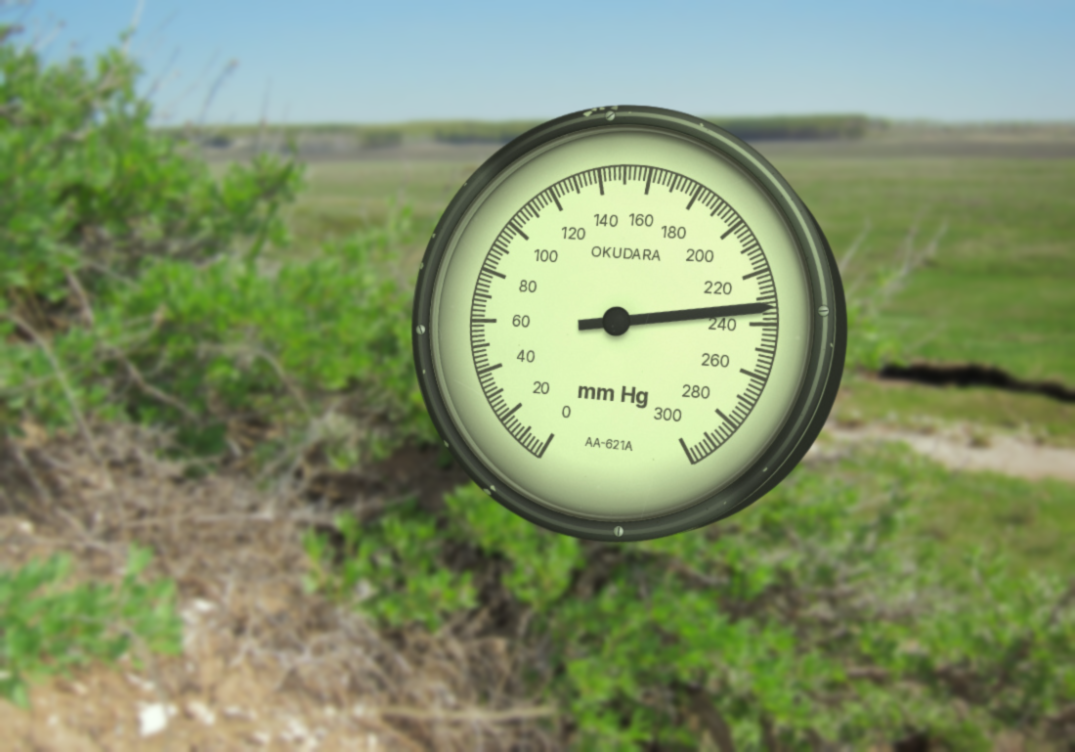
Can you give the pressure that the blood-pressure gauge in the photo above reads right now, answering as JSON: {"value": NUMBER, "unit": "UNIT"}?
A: {"value": 234, "unit": "mmHg"}
